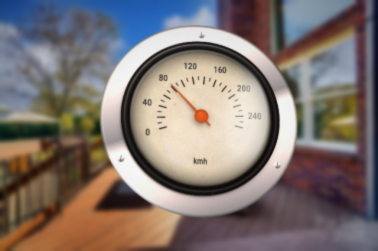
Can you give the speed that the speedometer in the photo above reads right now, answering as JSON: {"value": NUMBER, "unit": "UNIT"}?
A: {"value": 80, "unit": "km/h"}
